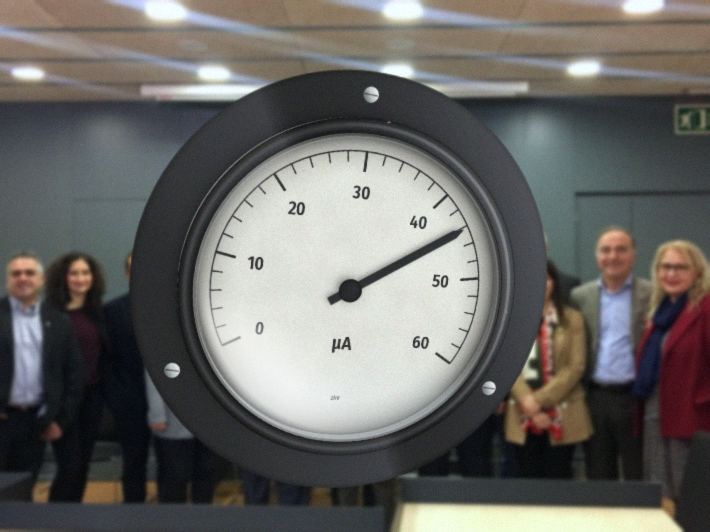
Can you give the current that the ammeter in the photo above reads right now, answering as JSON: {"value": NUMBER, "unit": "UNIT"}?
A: {"value": 44, "unit": "µA"}
